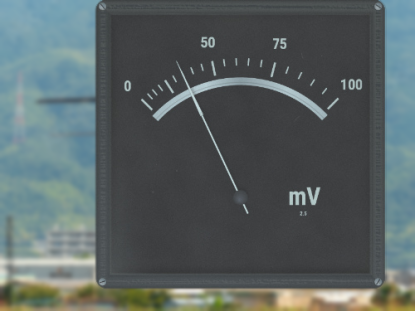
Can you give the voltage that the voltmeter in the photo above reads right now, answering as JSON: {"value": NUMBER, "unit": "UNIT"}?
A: {"value": 35, "unit": "mV"}
